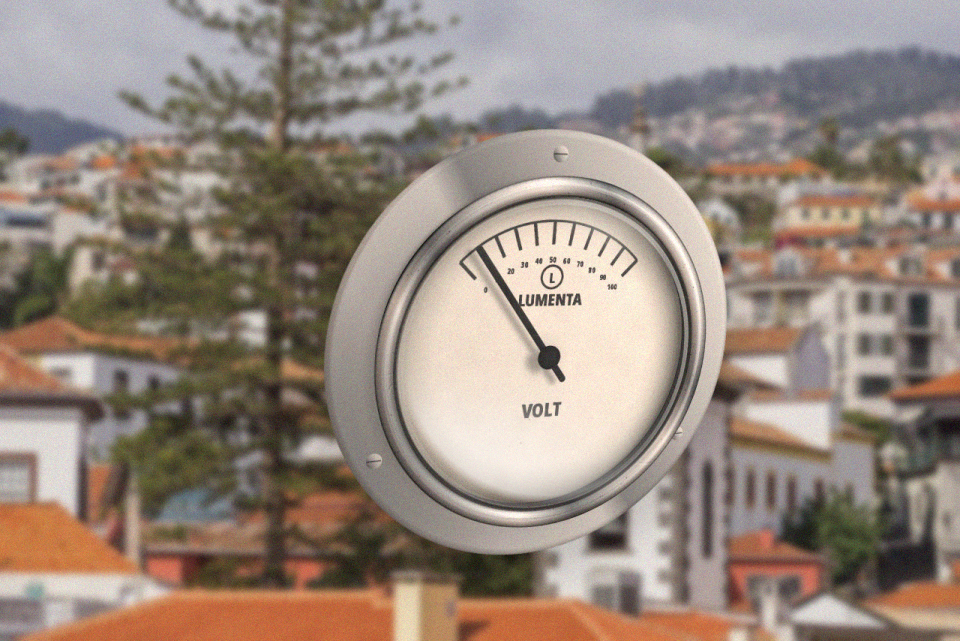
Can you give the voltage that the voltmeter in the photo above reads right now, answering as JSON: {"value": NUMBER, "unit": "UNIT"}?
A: {"value": 10, "unit": "V"}
